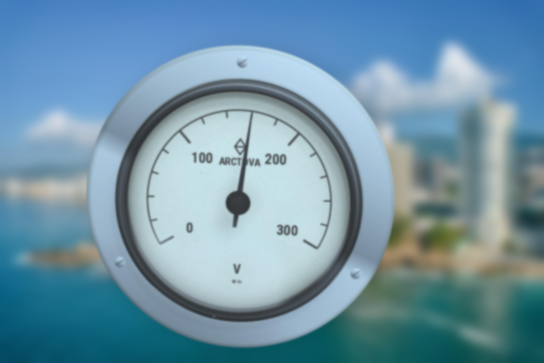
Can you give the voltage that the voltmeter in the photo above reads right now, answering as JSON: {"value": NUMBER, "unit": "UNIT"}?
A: {"value": 160, "unit": "V"}
